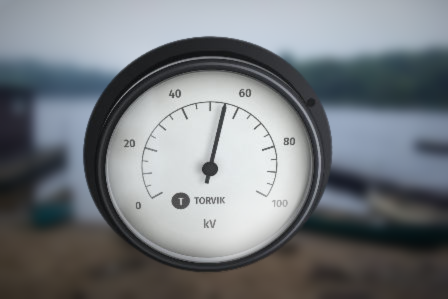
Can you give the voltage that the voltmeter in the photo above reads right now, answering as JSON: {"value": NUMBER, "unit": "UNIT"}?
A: {"value": 55, "unit": "kV"}
